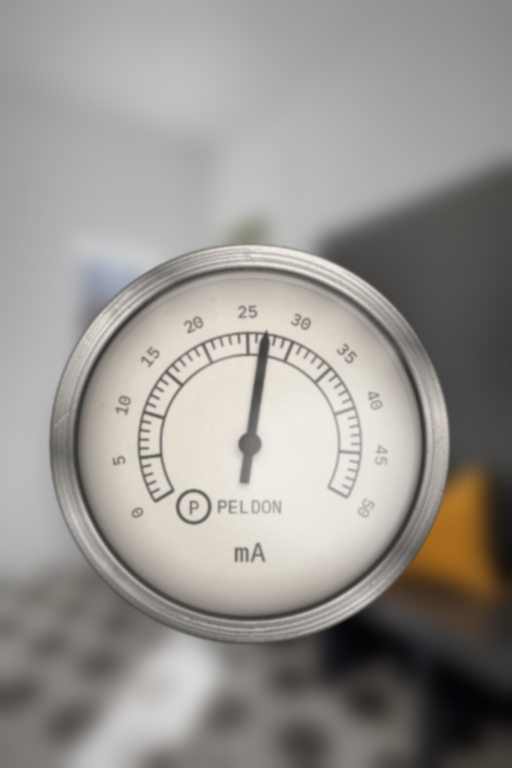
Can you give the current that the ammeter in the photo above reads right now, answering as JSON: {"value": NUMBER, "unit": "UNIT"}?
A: {"value": 27, "unit": "mA"}
